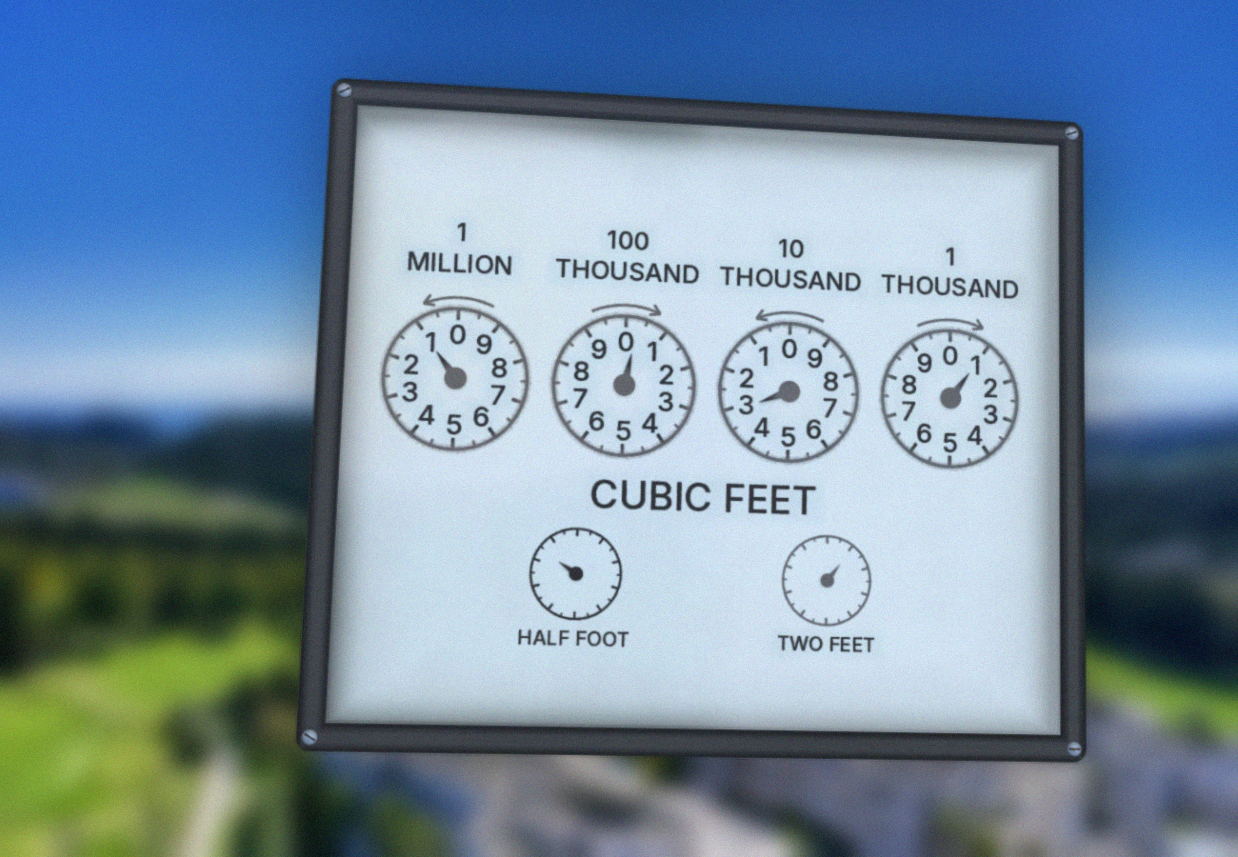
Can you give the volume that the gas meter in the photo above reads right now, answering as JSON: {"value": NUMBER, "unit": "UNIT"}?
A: {"value": 103100, "unit": "ft³"}
